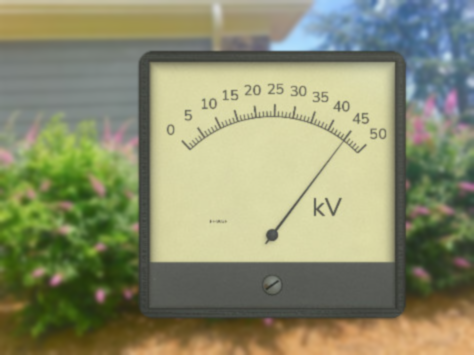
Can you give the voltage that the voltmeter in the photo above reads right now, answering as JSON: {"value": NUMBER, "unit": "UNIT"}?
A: {"value": 45, "unit": "kV"}
